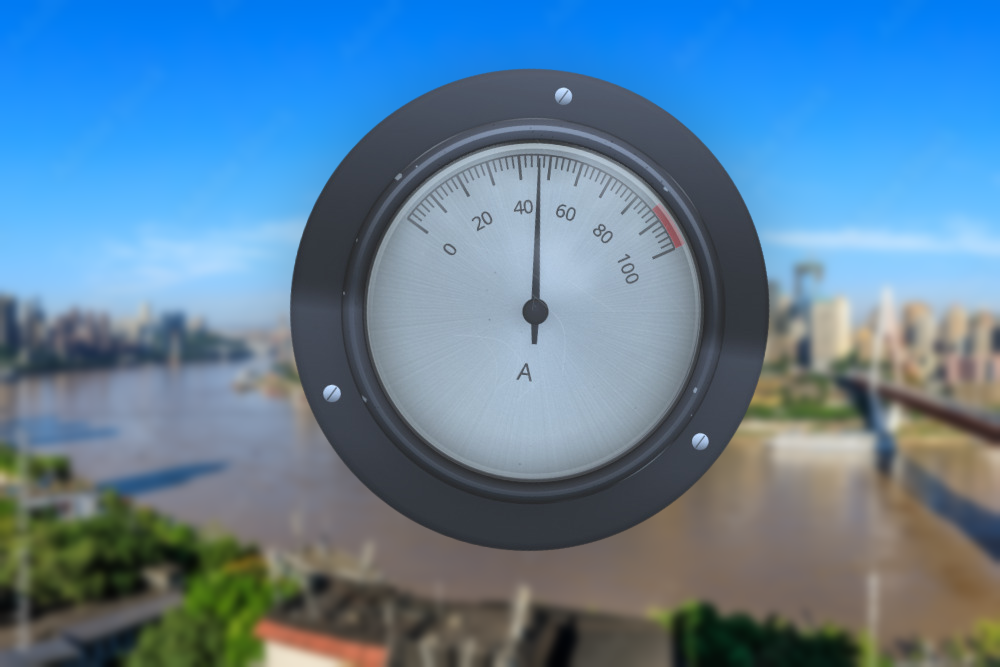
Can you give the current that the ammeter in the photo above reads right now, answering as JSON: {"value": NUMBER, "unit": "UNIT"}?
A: {"value": 46, "unit": "A"}
